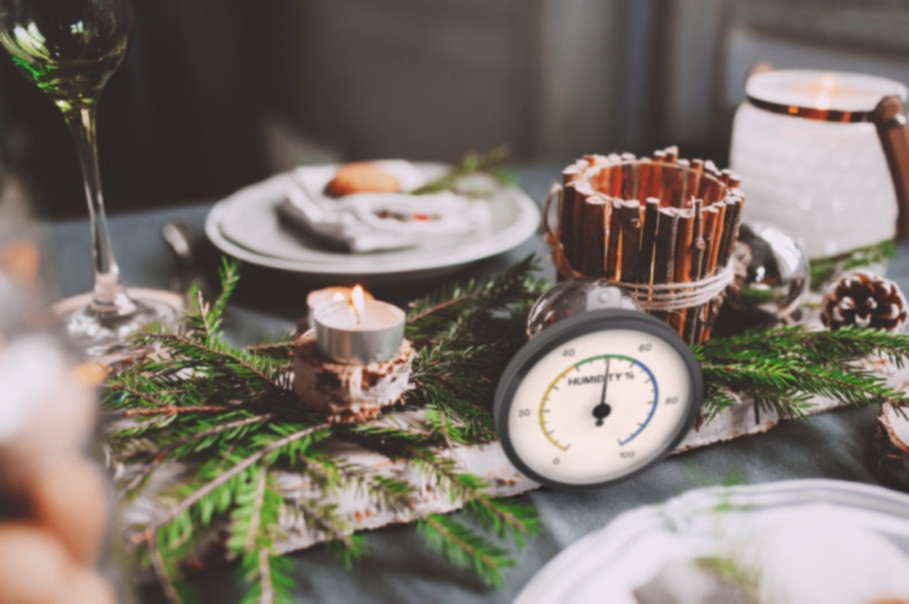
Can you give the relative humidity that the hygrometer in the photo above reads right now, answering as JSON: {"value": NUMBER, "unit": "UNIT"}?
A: {"value": 50, "unit": "%"}
